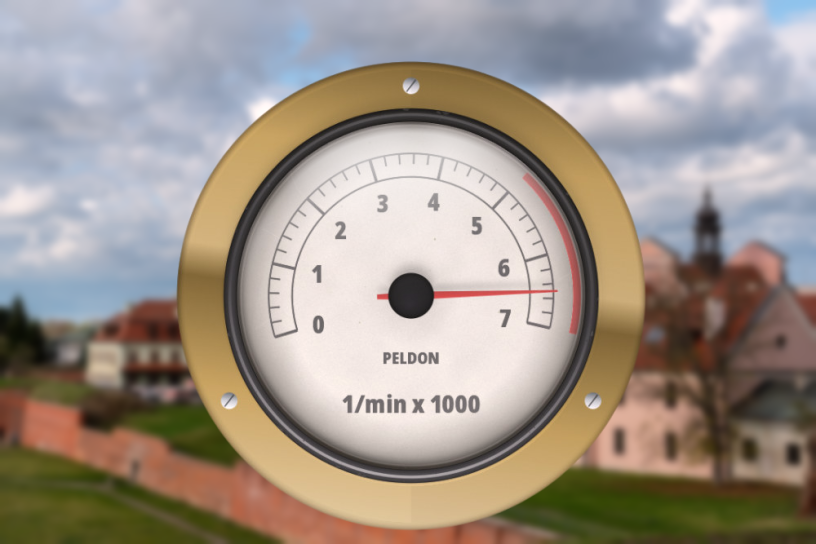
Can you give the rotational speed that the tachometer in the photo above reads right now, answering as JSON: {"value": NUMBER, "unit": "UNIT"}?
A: {"value": 6500, "unit": "rpm"}
